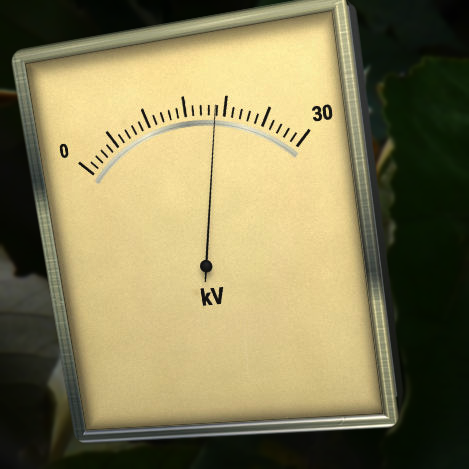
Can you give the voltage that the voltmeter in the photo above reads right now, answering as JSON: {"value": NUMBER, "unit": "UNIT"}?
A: {"value": 19, "unit": "kV"}
